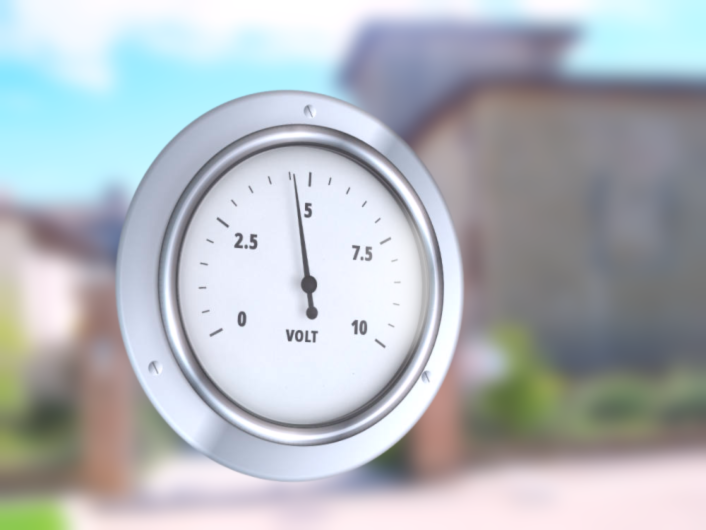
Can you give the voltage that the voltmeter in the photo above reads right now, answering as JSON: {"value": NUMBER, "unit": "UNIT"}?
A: {"value": 4.5, "unit": "V"}
